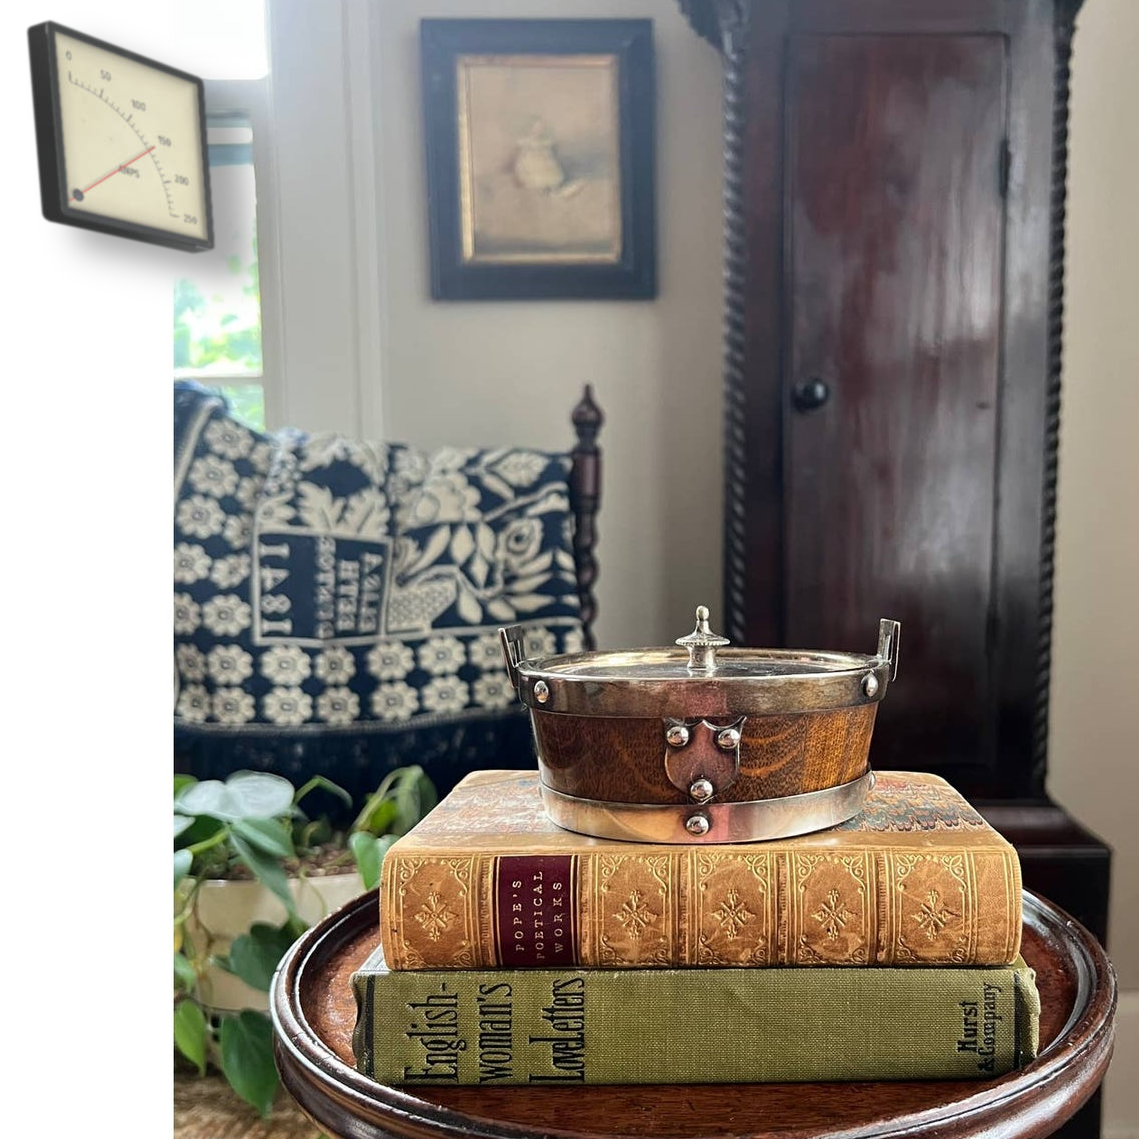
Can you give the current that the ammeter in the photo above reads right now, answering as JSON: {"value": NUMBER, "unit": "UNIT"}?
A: {"value": 150, "unit": "A"}
